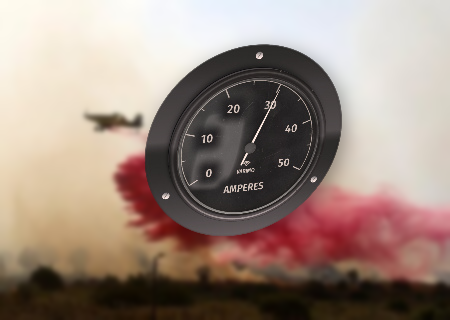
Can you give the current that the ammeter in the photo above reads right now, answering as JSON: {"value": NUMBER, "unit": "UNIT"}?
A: {"value": 30, "unit": "A"}
